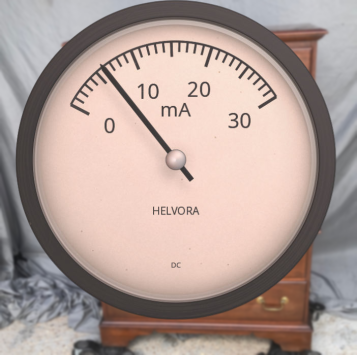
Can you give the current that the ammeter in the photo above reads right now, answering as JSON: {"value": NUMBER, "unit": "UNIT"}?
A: {"value": 6, "unit": "mA"}
